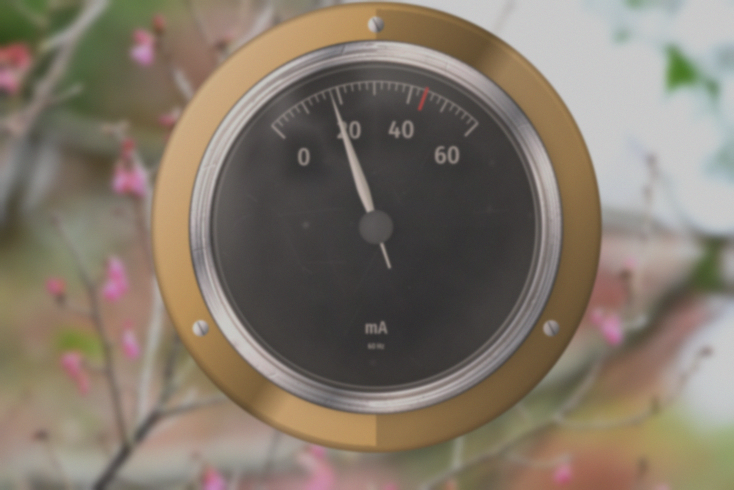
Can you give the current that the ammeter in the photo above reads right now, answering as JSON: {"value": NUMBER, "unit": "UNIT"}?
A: {"value": 18, "unit": "mA"}
